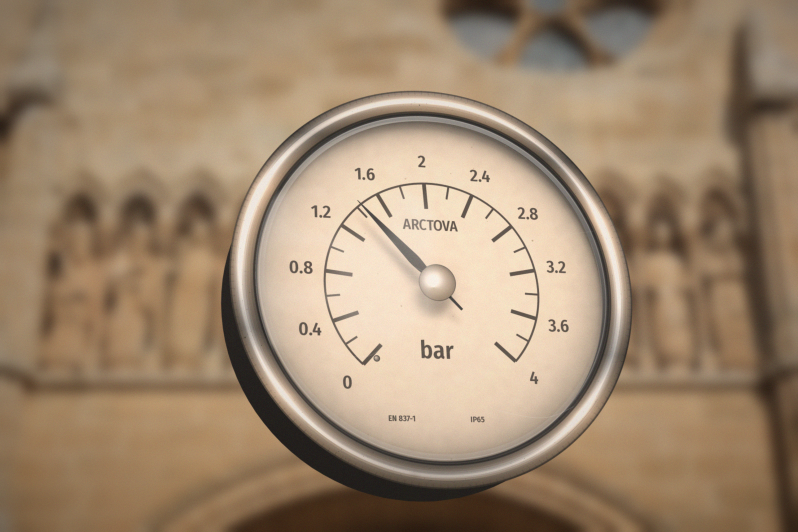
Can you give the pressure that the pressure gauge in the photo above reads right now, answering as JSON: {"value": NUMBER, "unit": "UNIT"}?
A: {"value": 1.4, "unit": "bar"}
